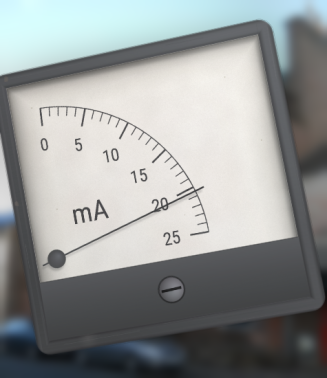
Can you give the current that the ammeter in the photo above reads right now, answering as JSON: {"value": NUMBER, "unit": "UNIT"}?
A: {"value": 20.5, "unit": "mA"}
